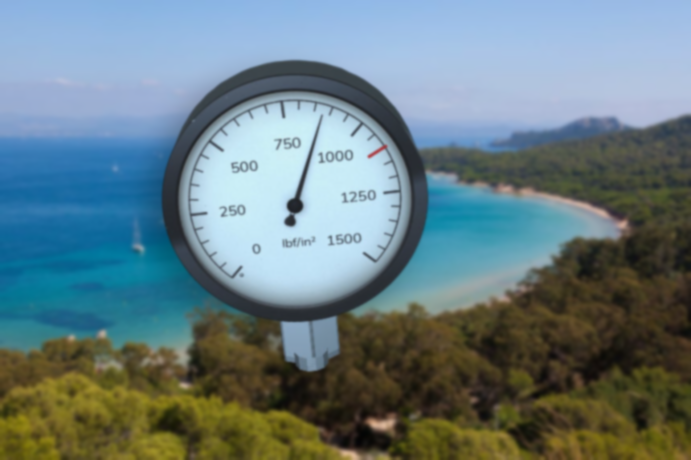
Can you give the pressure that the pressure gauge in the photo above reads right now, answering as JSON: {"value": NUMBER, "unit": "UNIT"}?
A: {"value": 875, "unit": "psi"}
